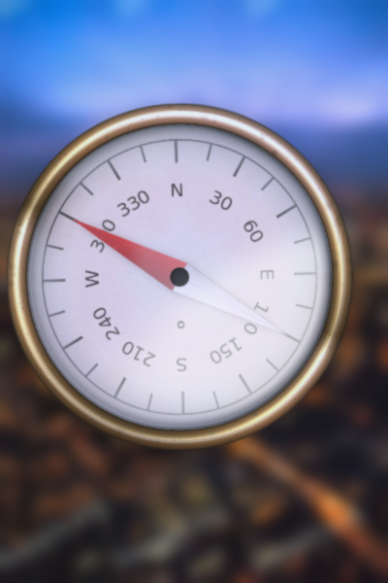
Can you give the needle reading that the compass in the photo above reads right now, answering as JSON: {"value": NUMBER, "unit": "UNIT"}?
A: {"value": 300, "unit": "°"}
